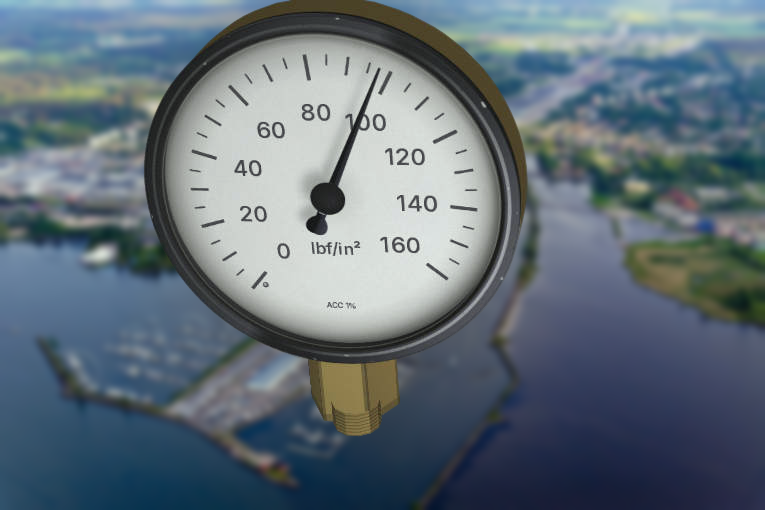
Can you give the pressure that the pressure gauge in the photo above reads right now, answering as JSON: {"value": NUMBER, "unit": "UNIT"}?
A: {"value": 97.5, "unit": "psi"}
